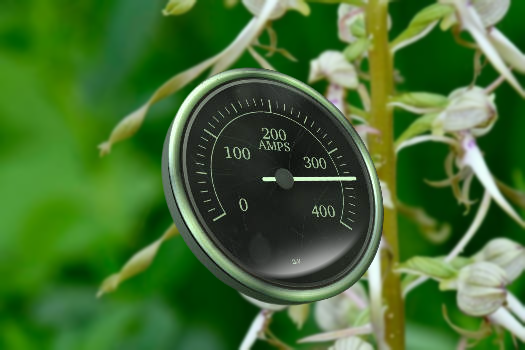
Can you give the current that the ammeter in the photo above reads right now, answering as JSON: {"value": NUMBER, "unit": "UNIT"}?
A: {"value": 340, "unit": "A"}
